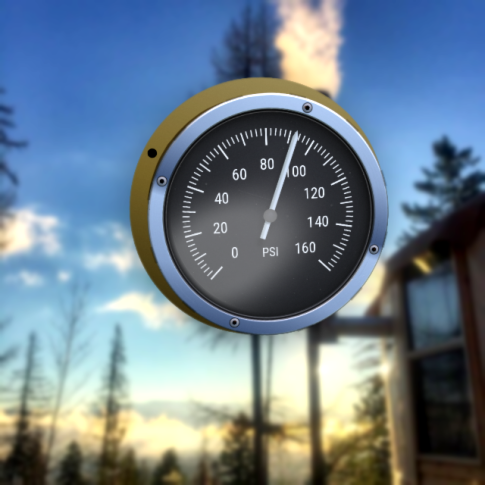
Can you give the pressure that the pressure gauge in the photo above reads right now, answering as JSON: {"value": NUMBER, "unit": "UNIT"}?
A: {"value": 92, "unit": "psi"}
